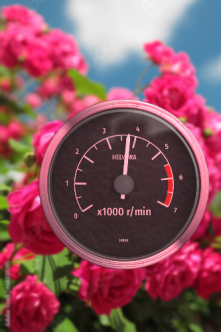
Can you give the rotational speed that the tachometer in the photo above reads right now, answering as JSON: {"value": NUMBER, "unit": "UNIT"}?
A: {"value": 3750, "unit": "rpm"}
